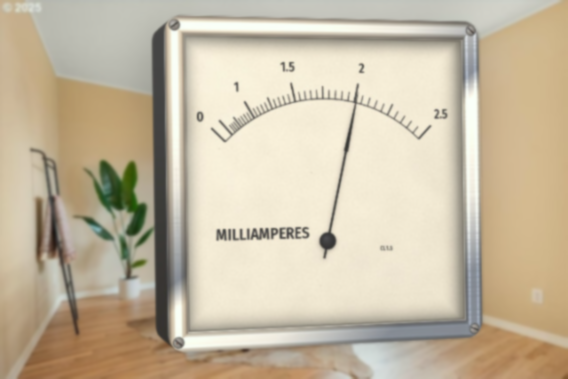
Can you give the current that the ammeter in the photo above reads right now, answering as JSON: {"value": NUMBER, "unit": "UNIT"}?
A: {"value": 2, "unit": "mA"}
